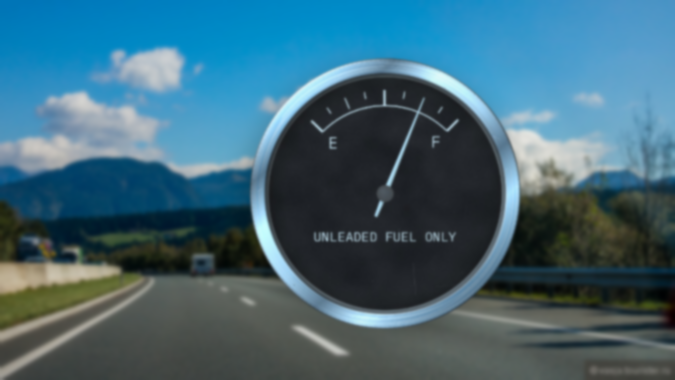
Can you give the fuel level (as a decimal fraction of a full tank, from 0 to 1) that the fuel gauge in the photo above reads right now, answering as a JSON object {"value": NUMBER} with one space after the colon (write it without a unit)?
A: {"value": 0.75}
